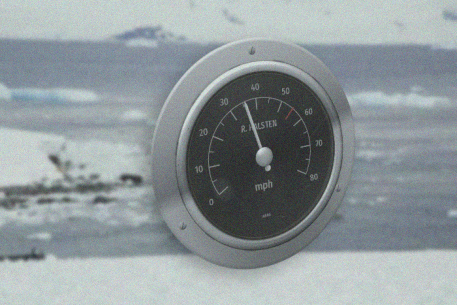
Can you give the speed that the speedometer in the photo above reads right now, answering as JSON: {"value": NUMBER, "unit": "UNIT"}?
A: {"value": 35, "unit": "mph"}
